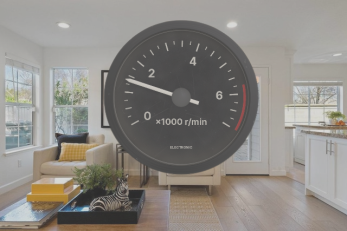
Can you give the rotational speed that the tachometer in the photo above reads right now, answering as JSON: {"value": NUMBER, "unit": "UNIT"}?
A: {"value": 1375, "unit": "rpm"}
